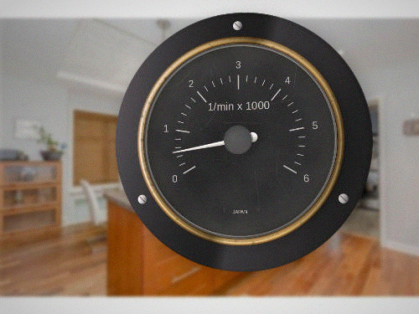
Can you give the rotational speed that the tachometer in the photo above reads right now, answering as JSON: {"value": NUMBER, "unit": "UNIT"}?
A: {"value": 500, "unit": "rpm"}
